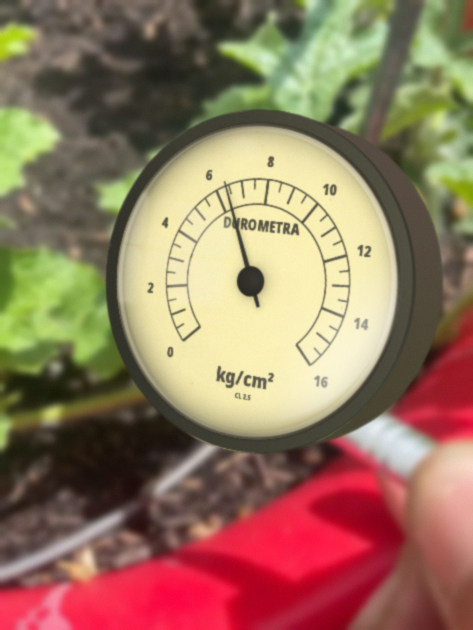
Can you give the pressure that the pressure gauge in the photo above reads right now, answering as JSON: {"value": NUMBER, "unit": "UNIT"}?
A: {"value": 6.5, "unit": "kg/cm²"}
